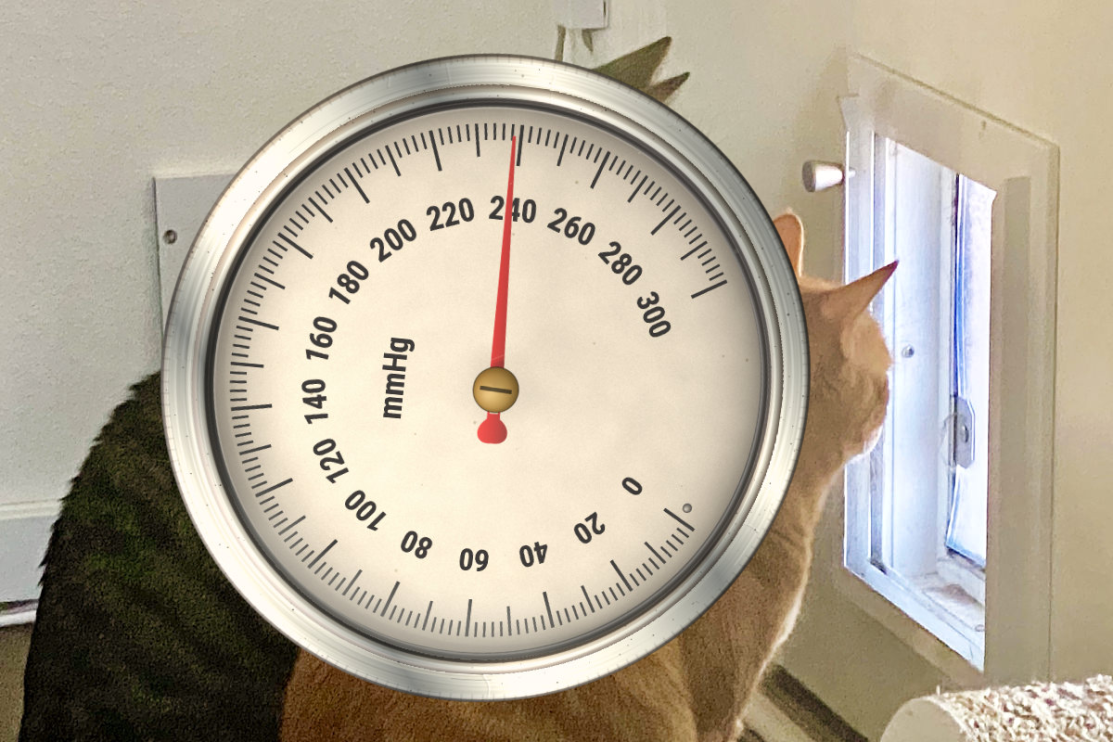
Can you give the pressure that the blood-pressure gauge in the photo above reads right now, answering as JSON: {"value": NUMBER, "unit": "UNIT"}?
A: {"value": 238, "unit": "mmHg"}
